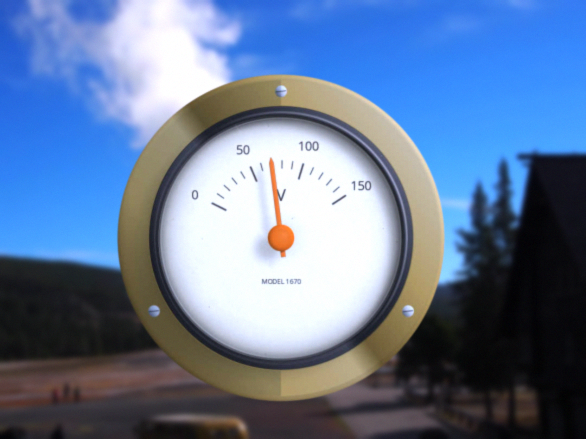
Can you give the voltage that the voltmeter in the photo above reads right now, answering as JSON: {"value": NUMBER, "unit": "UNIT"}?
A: {"value": 70, "unit": "V"}
